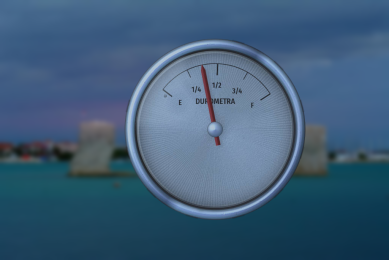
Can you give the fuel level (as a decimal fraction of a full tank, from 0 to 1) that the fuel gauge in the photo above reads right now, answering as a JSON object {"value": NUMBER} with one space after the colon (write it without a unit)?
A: {"value": 0.375}
